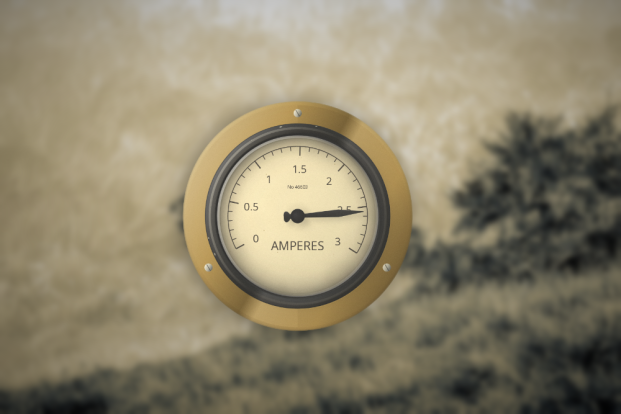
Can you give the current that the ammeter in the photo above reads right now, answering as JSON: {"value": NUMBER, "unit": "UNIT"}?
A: {"value": 2.55, "unit": "A"}
